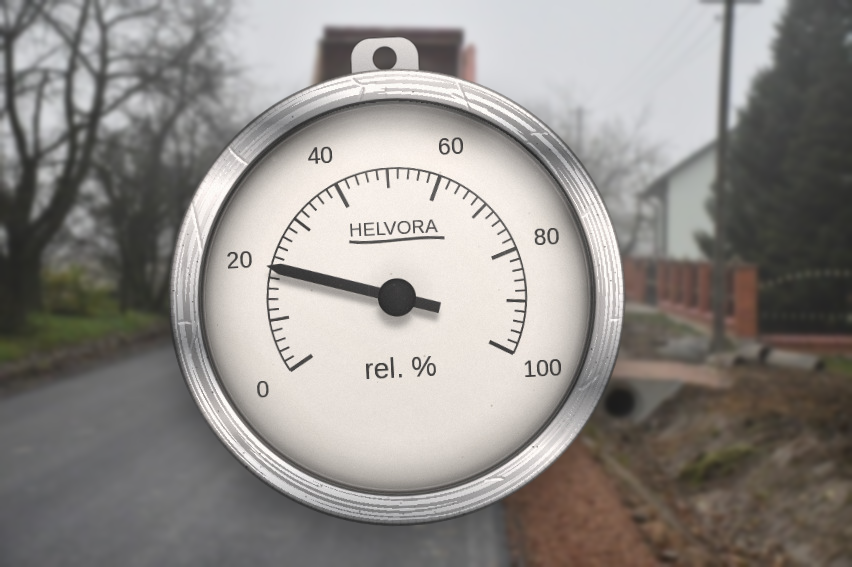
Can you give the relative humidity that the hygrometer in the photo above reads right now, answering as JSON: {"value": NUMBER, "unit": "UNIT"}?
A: {"value": 20, "unit": "%"}
